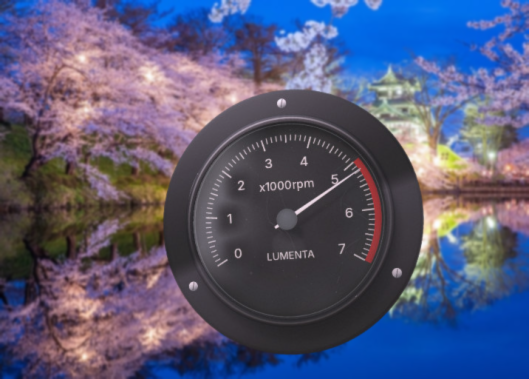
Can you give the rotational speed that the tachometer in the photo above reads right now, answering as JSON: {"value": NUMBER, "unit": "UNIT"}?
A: {"value": 5200, "unit": "rpm"}
